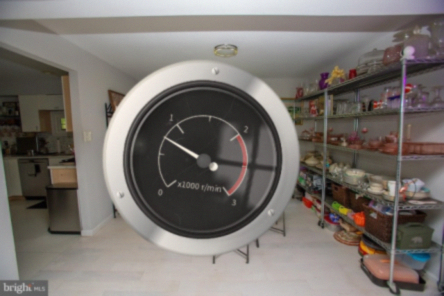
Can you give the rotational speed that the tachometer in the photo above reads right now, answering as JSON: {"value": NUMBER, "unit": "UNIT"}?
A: {"value": 750, "unit": "rpm"}
